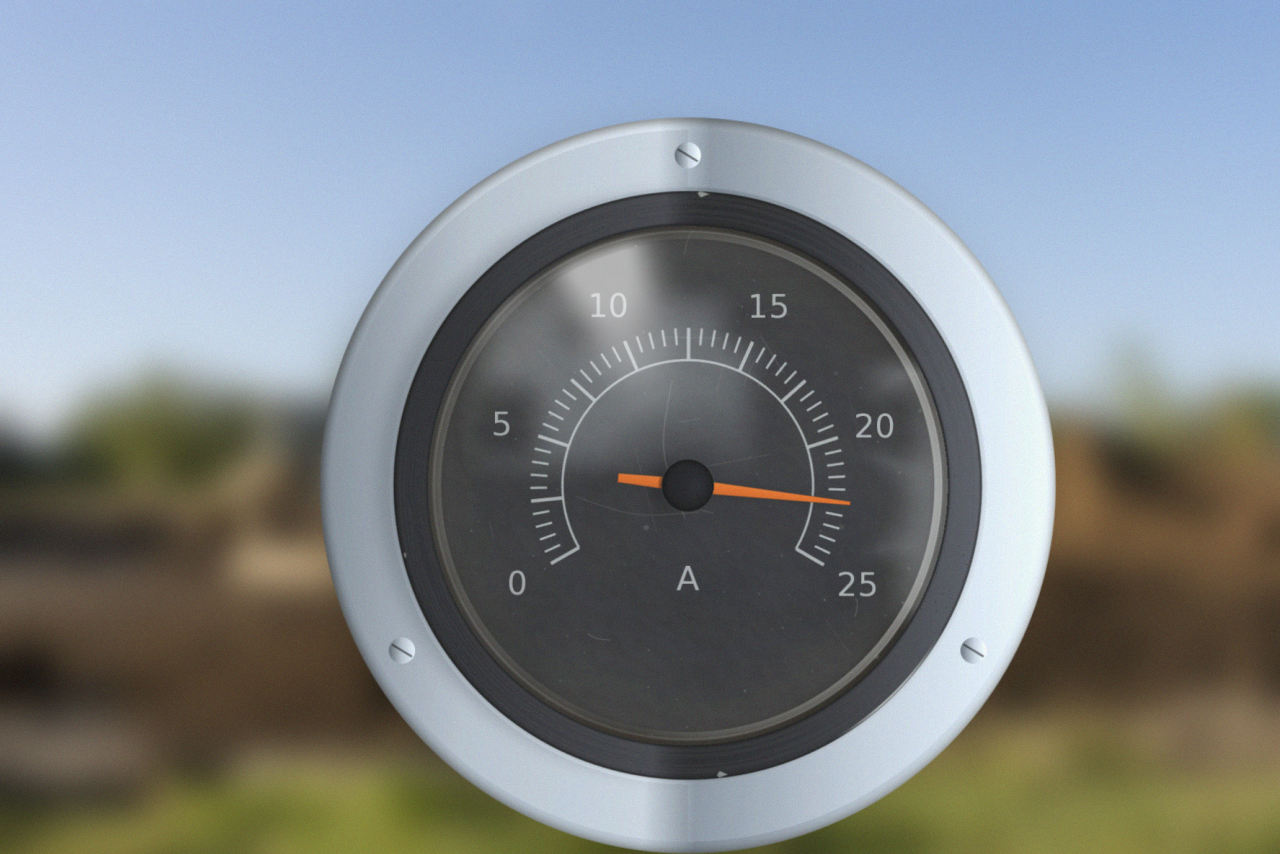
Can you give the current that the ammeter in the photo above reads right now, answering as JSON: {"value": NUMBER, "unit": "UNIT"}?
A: {"value": 22.5, "unit": "A"}
